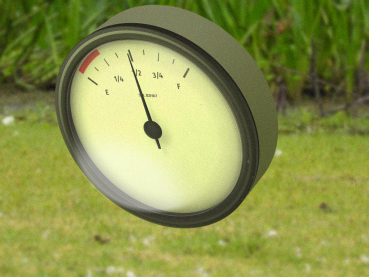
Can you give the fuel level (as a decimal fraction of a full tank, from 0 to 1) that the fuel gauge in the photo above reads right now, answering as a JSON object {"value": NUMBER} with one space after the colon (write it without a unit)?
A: {"value": 0.5}
